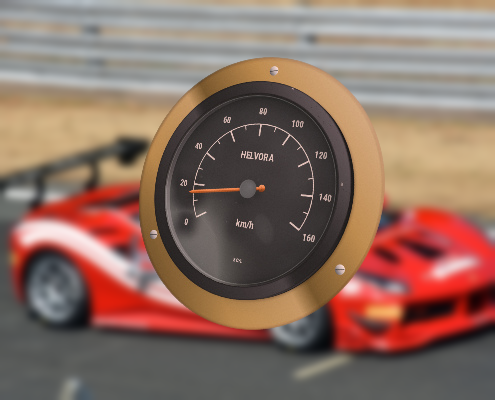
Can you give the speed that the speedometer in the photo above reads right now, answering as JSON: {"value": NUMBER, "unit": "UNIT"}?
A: {"value": 15, "unit": "km/h"}
